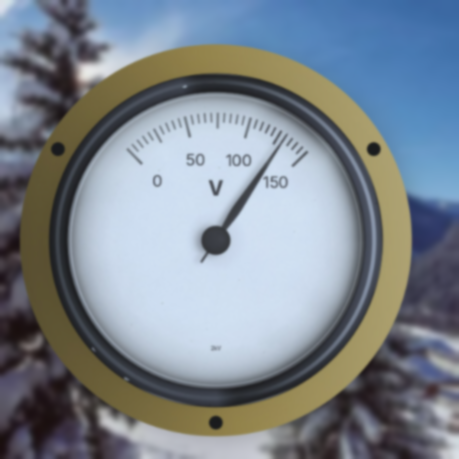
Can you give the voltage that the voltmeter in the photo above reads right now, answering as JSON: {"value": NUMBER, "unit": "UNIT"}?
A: {"value": 130, "unit": "V"}
